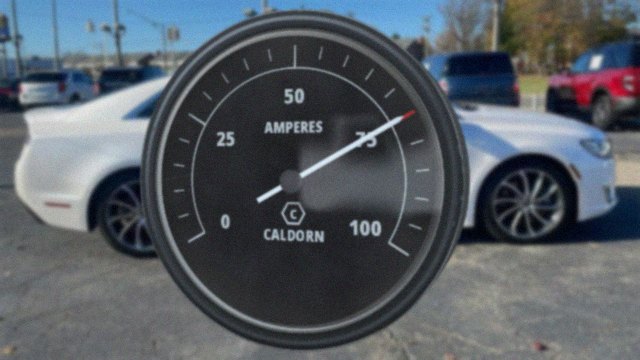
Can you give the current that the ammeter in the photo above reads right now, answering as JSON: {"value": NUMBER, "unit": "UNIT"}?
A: {"value": 75, "unit": "A"}
